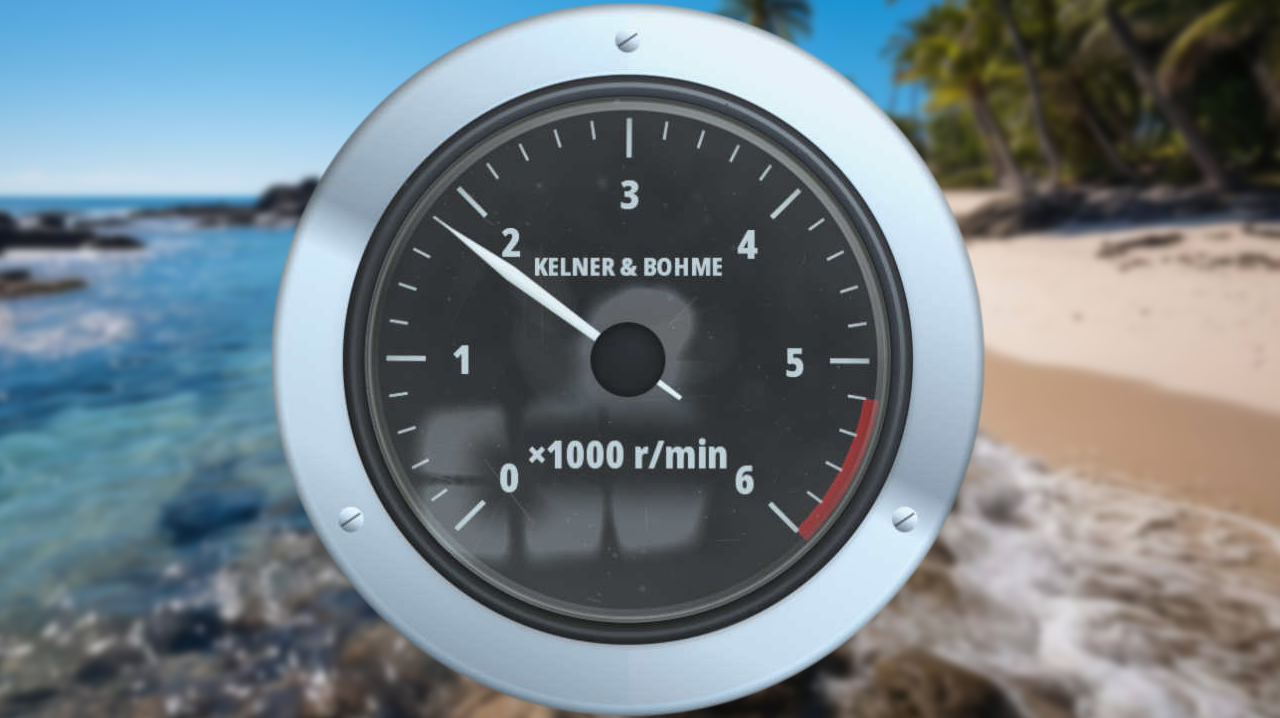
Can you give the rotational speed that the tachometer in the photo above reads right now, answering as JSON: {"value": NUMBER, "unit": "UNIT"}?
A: {"value": 1800, "unit": "rpm"}
